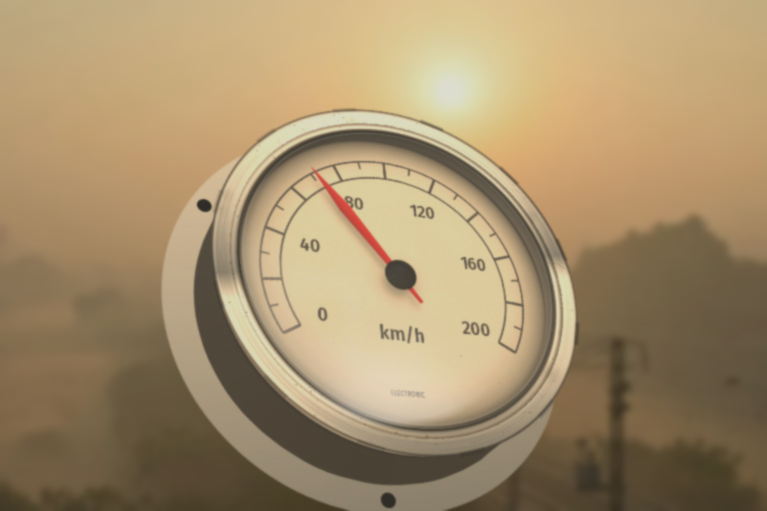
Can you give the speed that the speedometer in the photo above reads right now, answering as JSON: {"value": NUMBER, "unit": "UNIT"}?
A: {"value": 70, "unit": "km/h"}
